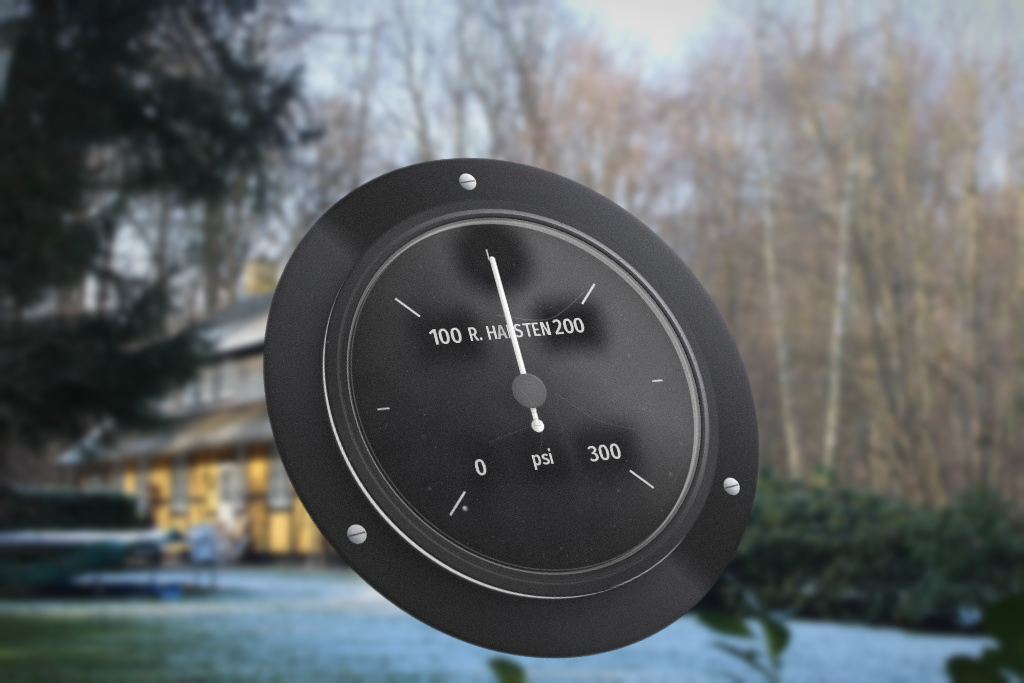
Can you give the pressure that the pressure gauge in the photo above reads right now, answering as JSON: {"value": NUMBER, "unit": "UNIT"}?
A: {"value": 150, "unit": "psi"}
